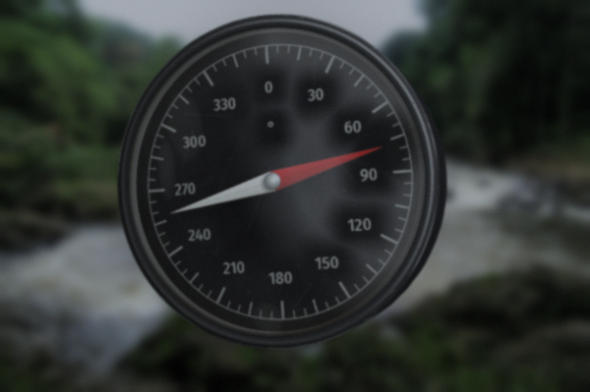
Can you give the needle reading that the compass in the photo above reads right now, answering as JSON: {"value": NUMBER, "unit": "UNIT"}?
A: {"value": 77.5, "unit": "°"}
